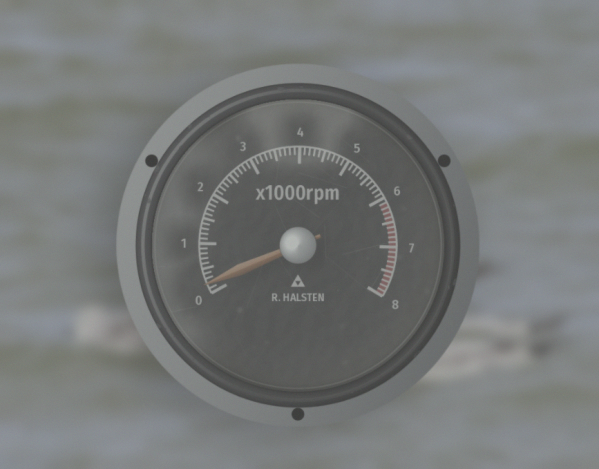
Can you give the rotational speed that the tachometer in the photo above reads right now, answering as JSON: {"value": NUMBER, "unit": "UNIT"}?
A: {"value": 200, "unit": "rpm"}
